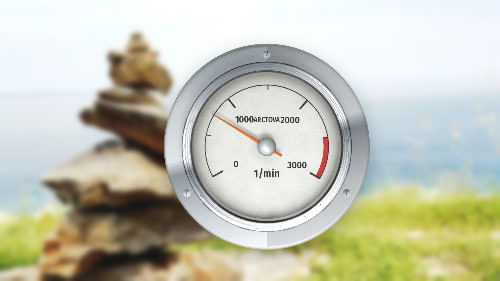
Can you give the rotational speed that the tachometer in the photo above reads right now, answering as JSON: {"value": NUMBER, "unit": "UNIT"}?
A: {"value": 750, "unit": "rpm"}
